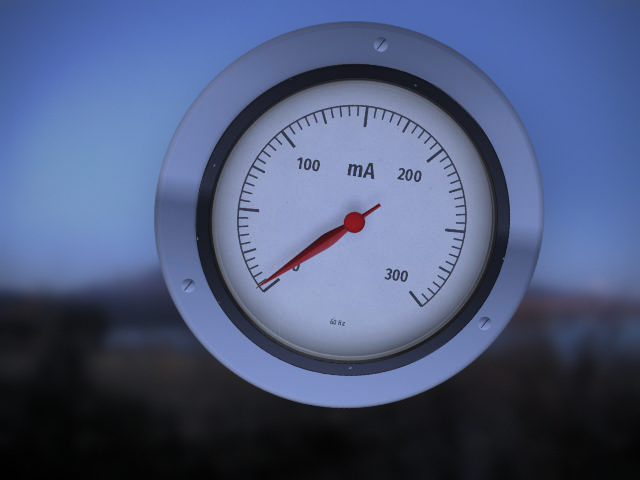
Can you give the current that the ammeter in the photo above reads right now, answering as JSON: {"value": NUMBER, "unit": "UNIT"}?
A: {"value": 5, "unit": "mA"}
